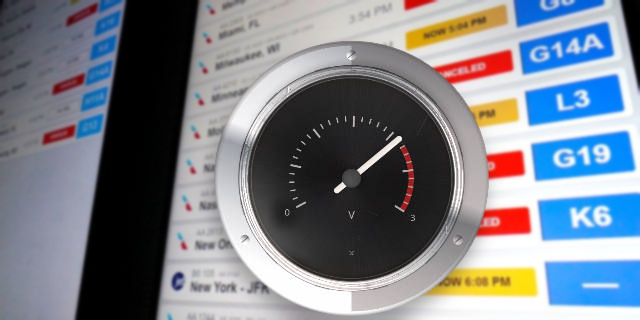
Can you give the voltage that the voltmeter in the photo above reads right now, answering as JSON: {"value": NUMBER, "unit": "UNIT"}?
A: {"value": 2.1, "unit": "V"}
